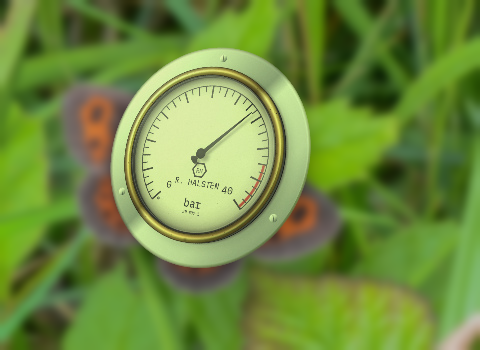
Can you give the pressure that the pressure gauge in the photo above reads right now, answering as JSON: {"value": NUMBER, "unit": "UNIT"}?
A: {"value": 27, "unit": "bar"}
